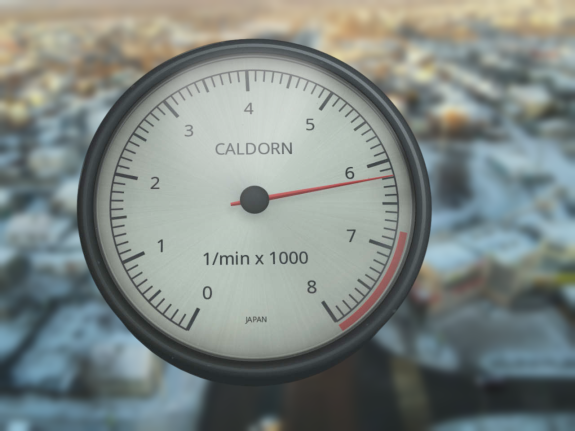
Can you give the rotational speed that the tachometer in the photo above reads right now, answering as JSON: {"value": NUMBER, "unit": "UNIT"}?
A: {"value": 6200, "unit": "rpm"}
